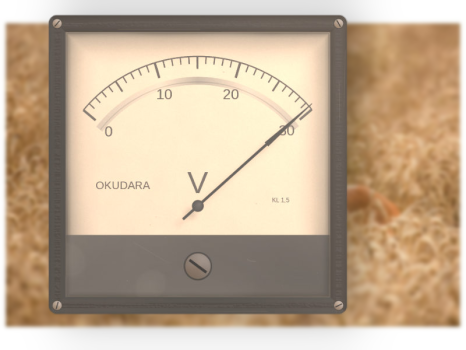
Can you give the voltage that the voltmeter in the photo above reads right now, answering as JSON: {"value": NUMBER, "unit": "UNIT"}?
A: {"value": 29.5, "unit": "V"}
